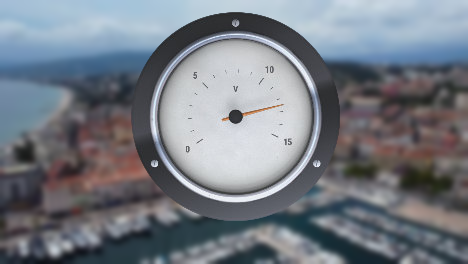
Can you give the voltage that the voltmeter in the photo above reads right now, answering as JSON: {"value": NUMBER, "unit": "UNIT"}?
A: {"value": 12.5, "unit": "V"}
